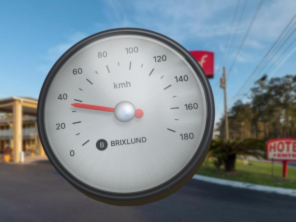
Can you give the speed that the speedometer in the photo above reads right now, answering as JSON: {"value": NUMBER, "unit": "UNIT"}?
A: {"value": 35, "unit": "km/h"}
